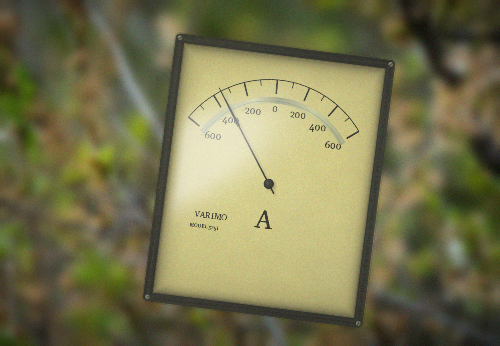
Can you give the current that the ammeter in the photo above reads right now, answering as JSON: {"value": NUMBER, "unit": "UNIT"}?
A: {"value": -350, "unit": "A"}
